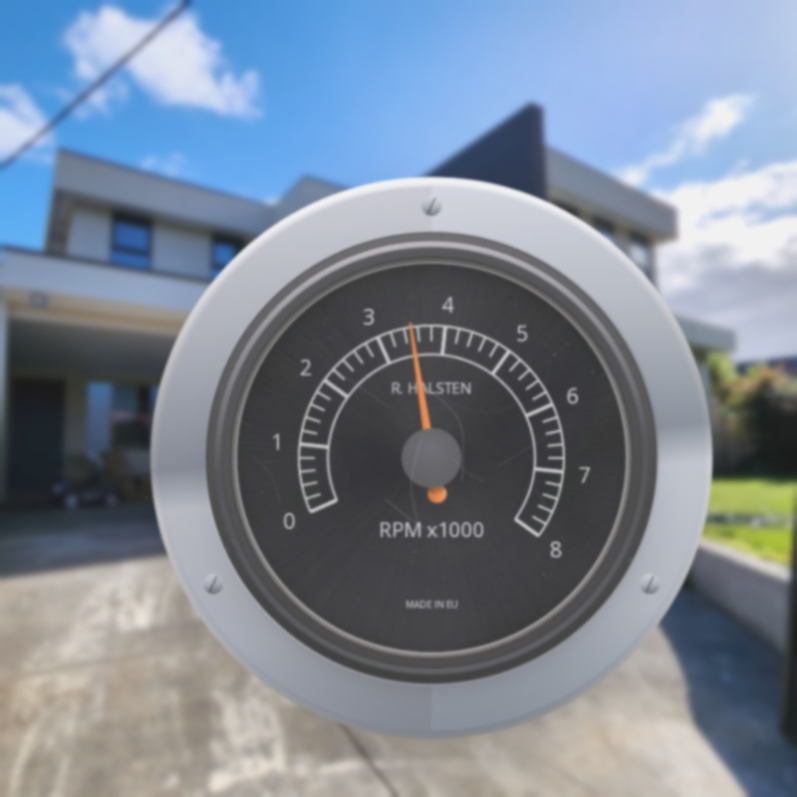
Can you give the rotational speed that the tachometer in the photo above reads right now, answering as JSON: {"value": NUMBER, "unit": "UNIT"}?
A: {"value": 3500, "unit": "rpm"}
